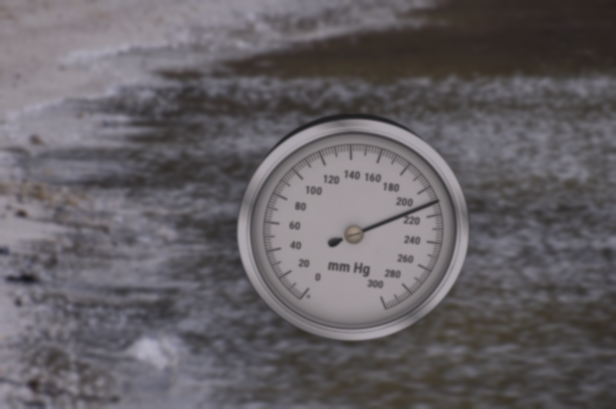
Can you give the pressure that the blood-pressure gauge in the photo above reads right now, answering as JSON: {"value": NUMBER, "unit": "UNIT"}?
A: {"value": 210, "unit": "mmHg"}
